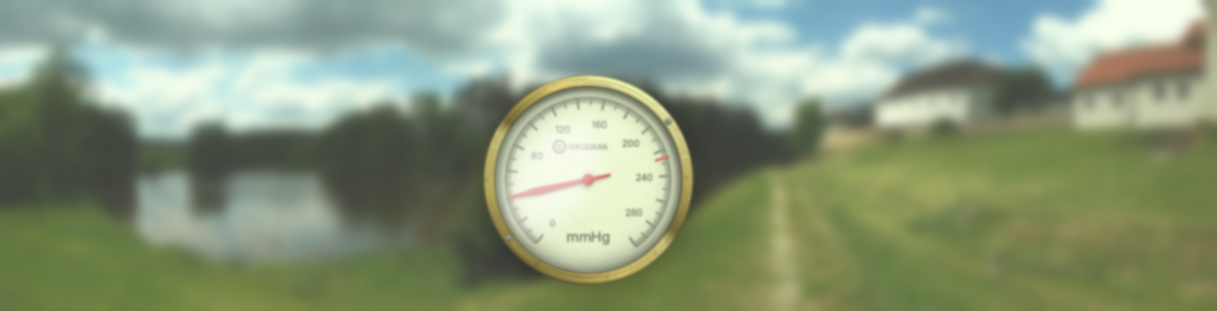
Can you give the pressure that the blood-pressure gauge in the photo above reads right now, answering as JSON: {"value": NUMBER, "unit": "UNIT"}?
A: {"value": 40, "unit": "mmHg"}
